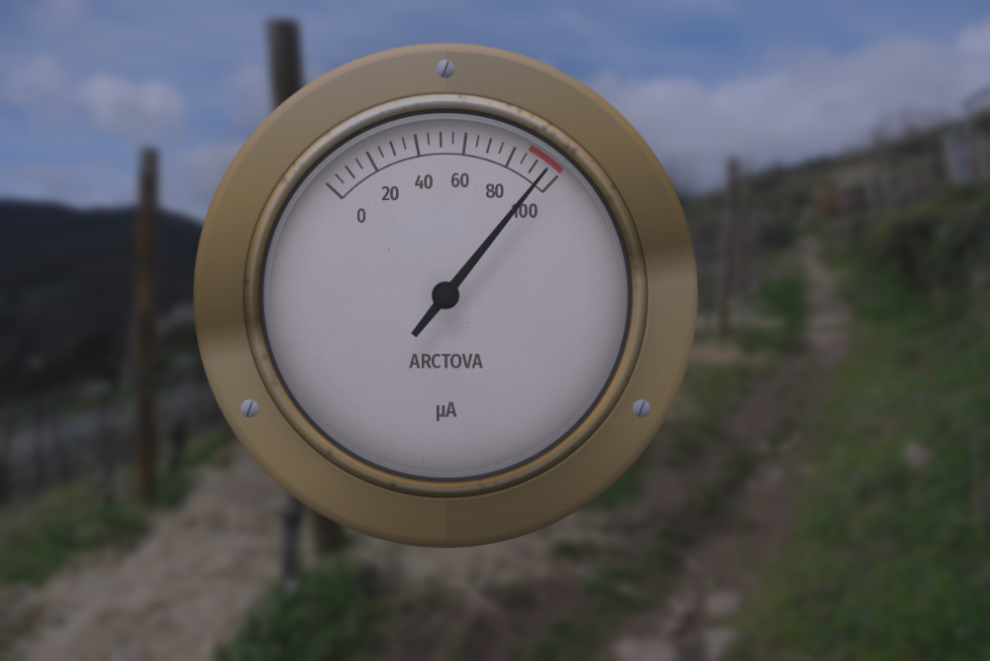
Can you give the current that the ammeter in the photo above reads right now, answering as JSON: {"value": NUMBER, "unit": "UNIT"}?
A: {"value": 95, "unit": "µA"}
